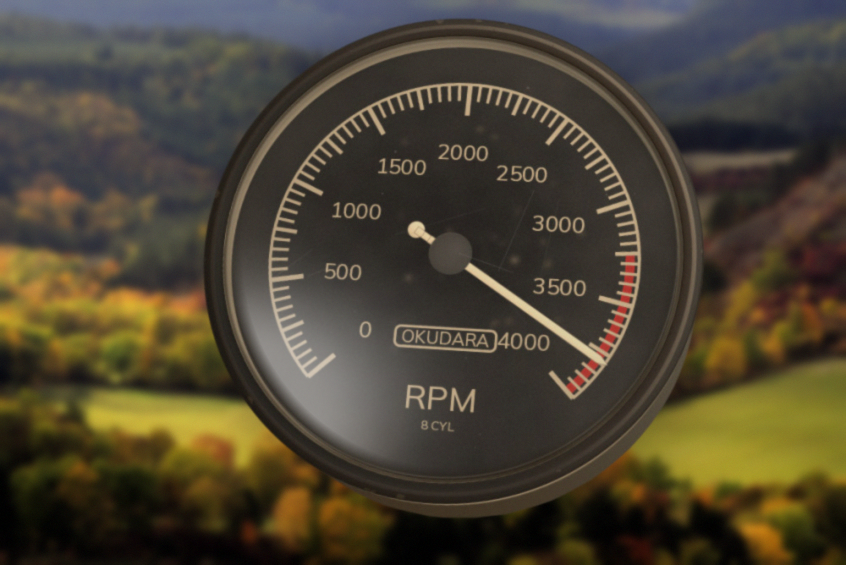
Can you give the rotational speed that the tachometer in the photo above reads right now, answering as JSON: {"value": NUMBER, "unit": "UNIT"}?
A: {"value": 3800, "unit": "rpm"}
